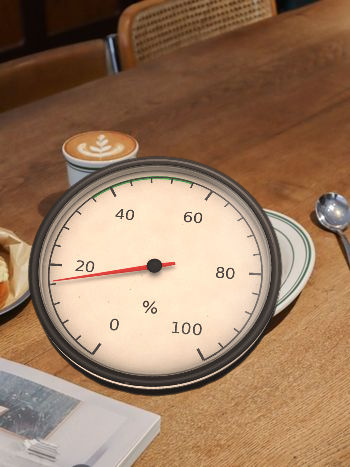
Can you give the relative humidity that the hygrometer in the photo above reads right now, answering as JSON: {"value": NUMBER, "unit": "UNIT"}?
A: {"value": 16, "unit": "%"}
